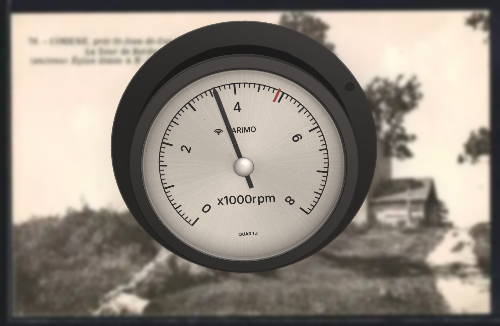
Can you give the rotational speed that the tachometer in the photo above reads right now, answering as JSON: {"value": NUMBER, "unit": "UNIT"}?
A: {"value": 3600, "unit": "rpm"}
